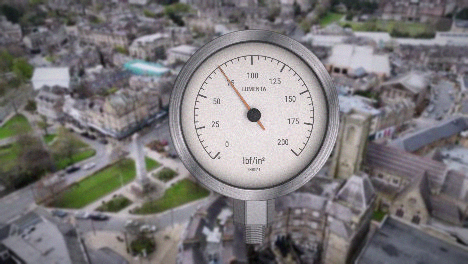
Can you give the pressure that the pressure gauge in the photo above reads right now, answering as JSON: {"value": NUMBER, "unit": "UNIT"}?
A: {"value": 75, "unit": "psi"}
